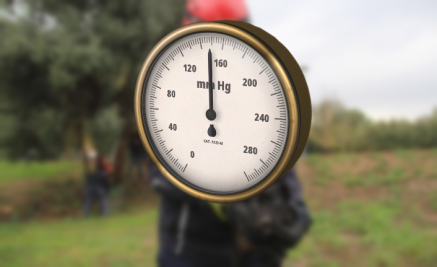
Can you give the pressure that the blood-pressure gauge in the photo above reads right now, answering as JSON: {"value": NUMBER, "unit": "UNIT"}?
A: {"value": 150, "unit": "mmHg"}
